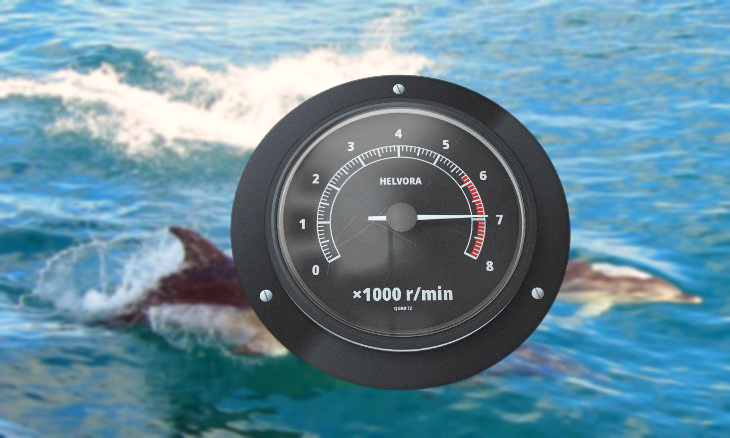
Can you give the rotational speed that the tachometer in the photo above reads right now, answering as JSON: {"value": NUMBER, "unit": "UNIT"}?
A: {"value": 7000, "unit": "rpm"}
